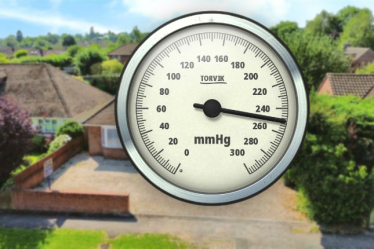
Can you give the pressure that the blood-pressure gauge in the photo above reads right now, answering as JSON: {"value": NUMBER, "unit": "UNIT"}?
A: {"value": 250, "unit": "mmHg"}
